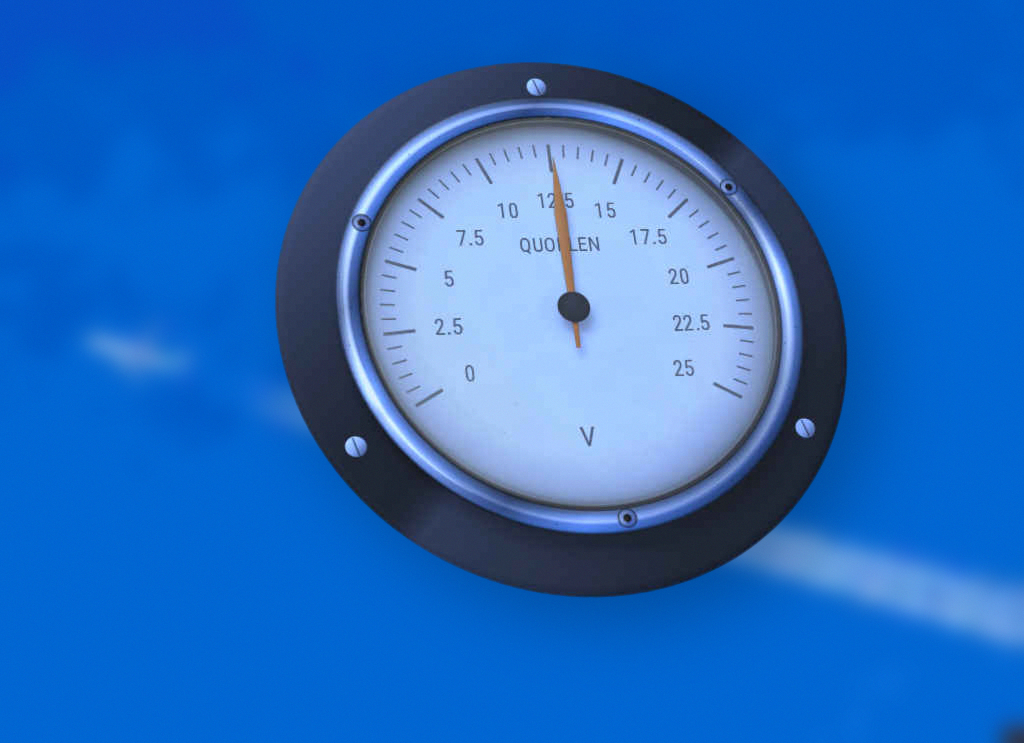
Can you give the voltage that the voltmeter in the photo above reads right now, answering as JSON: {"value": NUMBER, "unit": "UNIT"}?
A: {"value": 12.5, "unit": "V"}
